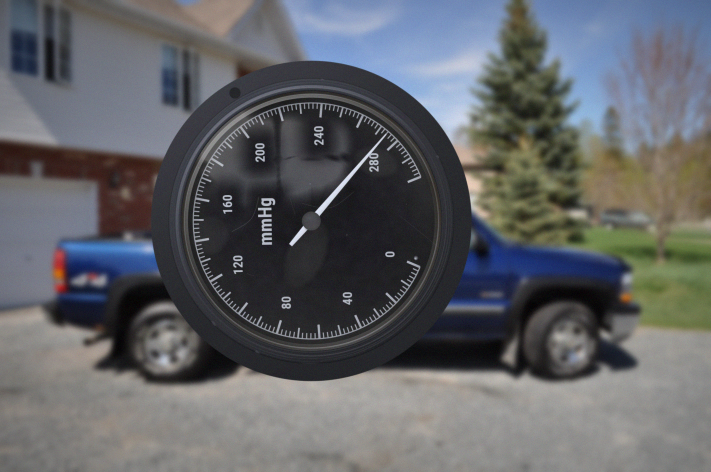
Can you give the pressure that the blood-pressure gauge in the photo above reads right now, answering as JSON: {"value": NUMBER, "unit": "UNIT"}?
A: {"value": 274, "unit": "mmHg"}
